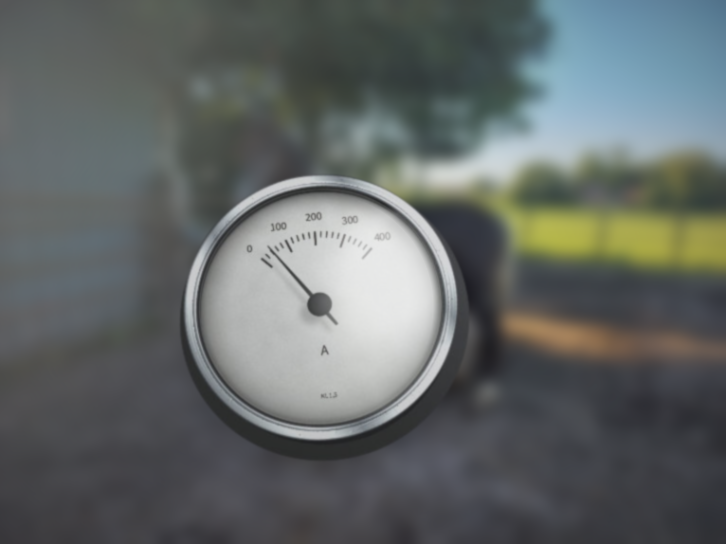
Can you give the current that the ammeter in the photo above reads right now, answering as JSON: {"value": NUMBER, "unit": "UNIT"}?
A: {"value": 40, "unit": "A"}
